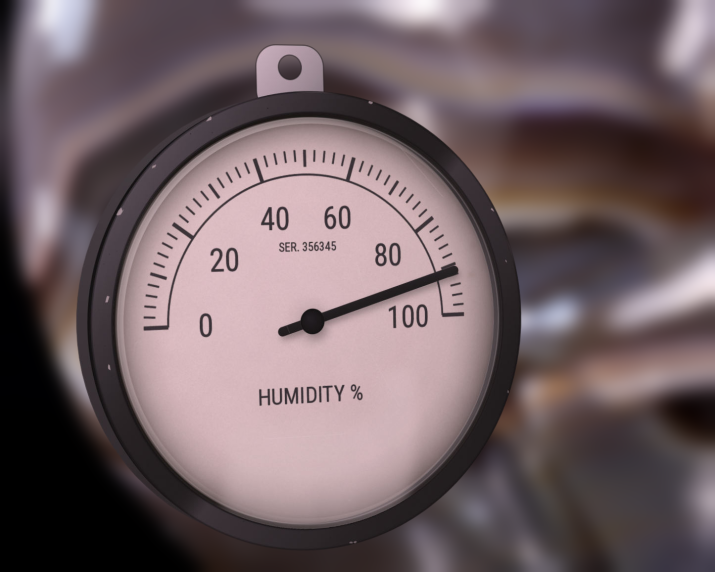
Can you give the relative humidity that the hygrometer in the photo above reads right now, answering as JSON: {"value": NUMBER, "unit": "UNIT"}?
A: {"value": 91, "unit": "%"}
